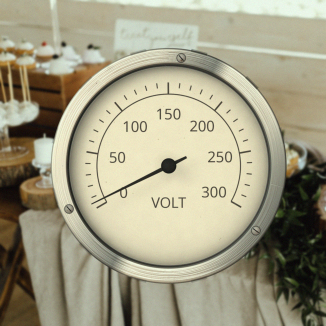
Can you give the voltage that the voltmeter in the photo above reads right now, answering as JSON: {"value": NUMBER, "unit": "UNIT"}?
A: {"value": 5, "unit": "V"}
